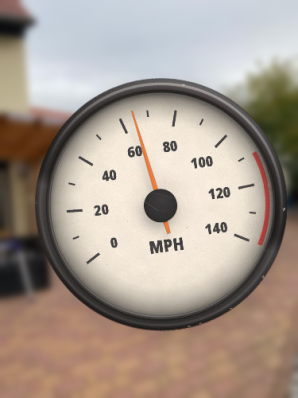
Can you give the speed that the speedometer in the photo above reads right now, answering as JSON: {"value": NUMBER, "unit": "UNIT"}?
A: {"value": 65, "unit": "mph"}
